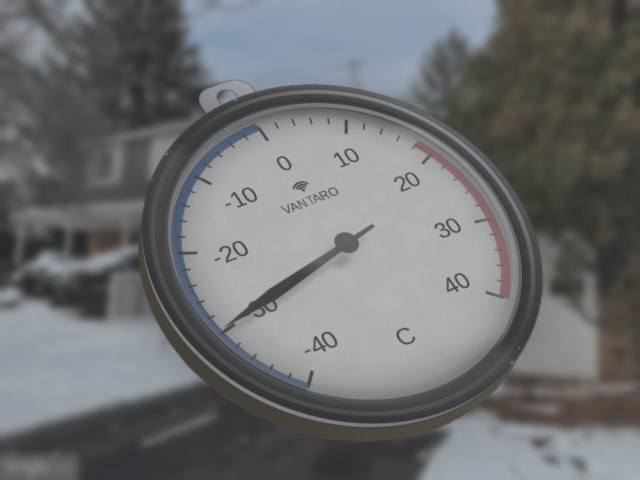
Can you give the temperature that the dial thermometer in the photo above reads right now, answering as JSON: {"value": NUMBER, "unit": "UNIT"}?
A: {"value": -30, "unit": "°C"}
